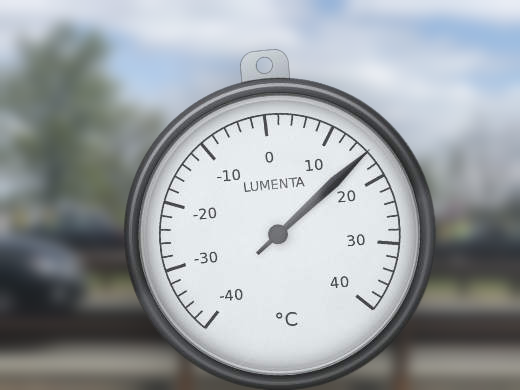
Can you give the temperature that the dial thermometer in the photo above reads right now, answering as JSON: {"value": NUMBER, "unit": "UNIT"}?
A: {"value": 16, "unit": "°C"}
